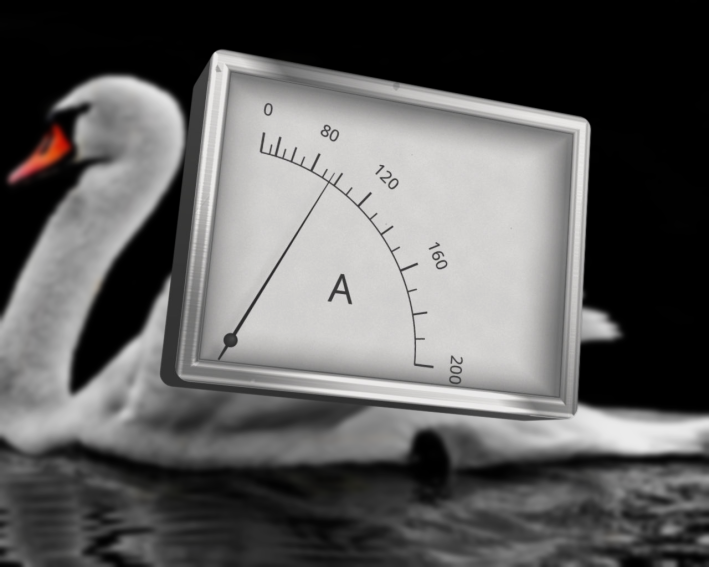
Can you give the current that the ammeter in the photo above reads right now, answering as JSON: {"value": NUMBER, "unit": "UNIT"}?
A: {"value": 95, "unit": "A"}
